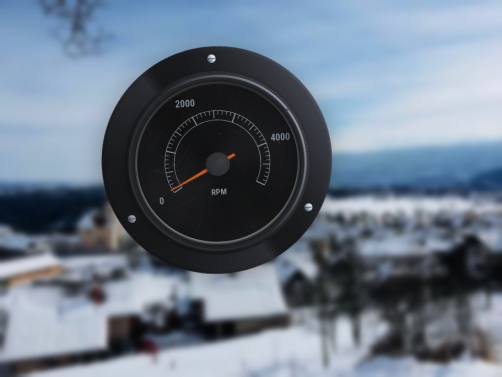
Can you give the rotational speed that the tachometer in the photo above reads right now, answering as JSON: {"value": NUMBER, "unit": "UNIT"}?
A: {"value": 100, "unit": "rpm"}
